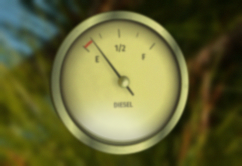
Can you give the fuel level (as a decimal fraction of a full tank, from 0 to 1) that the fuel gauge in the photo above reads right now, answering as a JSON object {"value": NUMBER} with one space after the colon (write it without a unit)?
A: {"value": 0.125}
